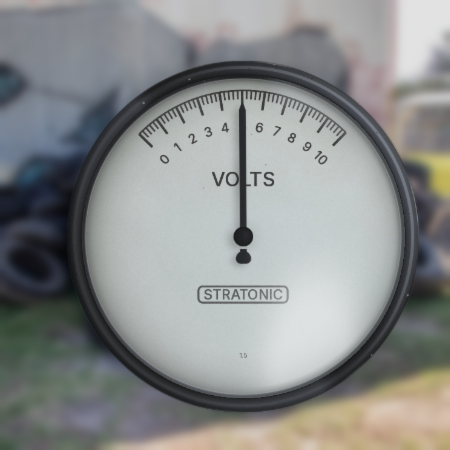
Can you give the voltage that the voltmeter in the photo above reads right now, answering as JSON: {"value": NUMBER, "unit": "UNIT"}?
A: {"value": 5, "unit": "V"}
